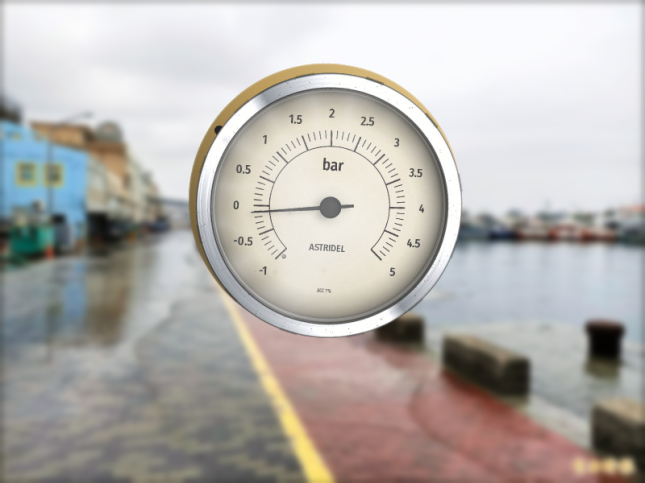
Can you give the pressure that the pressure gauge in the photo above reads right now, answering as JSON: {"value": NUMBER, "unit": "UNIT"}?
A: {"value": -0.1, "unit": "bar"}
